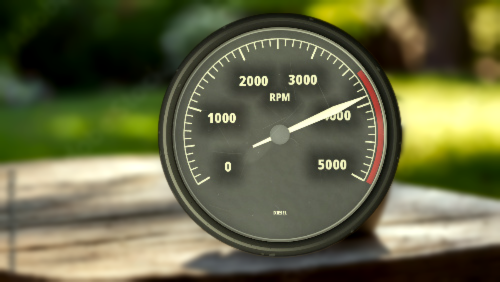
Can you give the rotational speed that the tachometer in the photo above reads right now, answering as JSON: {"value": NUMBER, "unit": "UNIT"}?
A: {"value": 3900, "unit": "rpm"}
